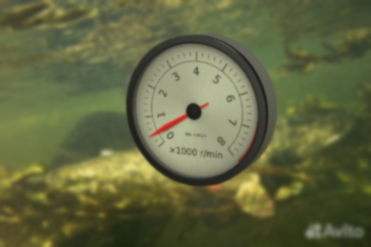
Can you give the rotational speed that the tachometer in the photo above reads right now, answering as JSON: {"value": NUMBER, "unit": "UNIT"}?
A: {"value": 400, "unit": "rpm"}
